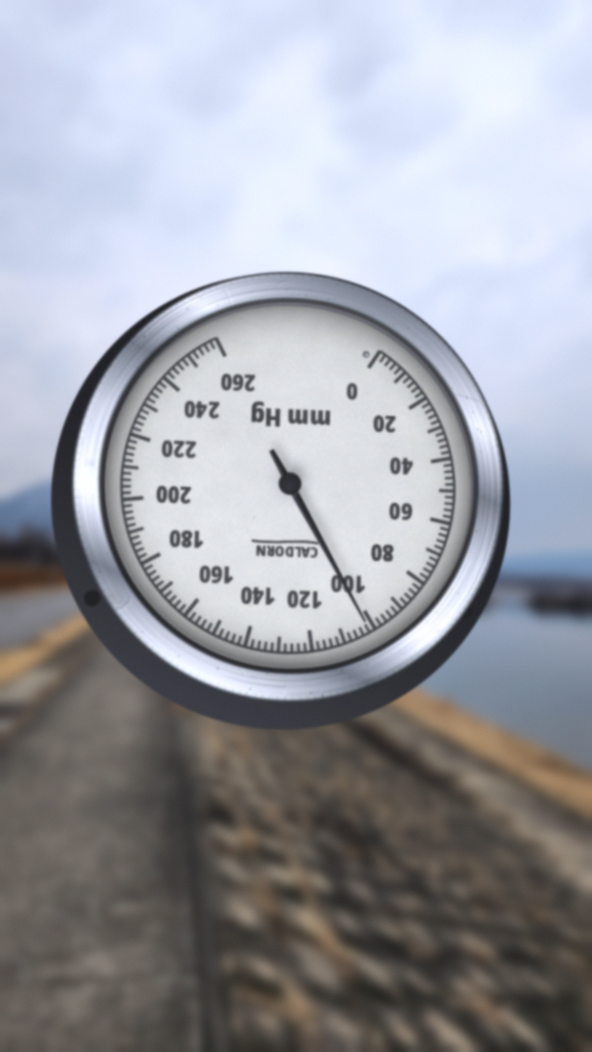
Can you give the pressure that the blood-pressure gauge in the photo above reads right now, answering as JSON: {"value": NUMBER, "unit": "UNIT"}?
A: {"value": 102, "unit": "mmHg"}
